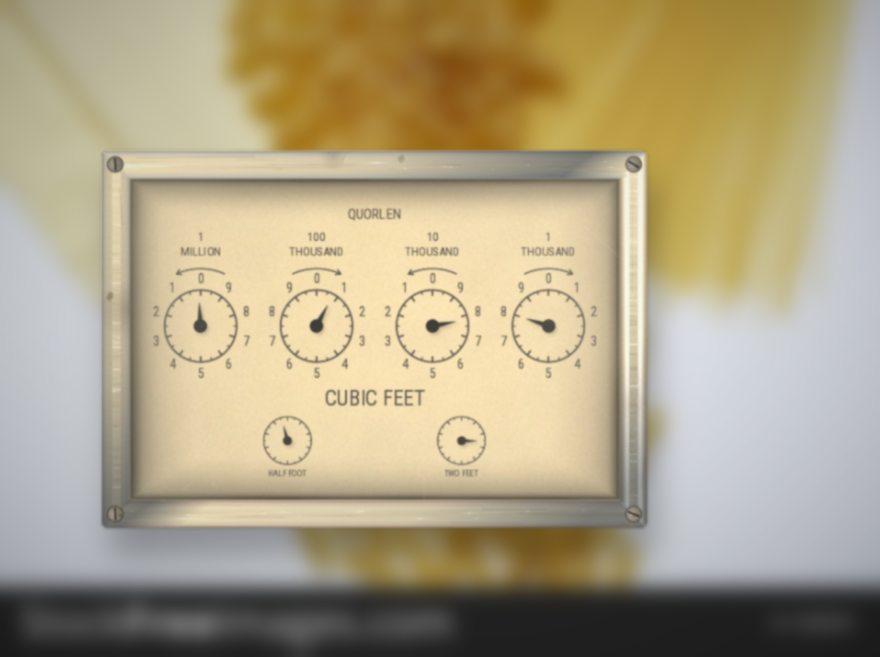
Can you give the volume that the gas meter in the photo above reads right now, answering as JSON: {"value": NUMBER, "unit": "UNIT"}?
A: {"value": 7800, "unit": "ft³"}
